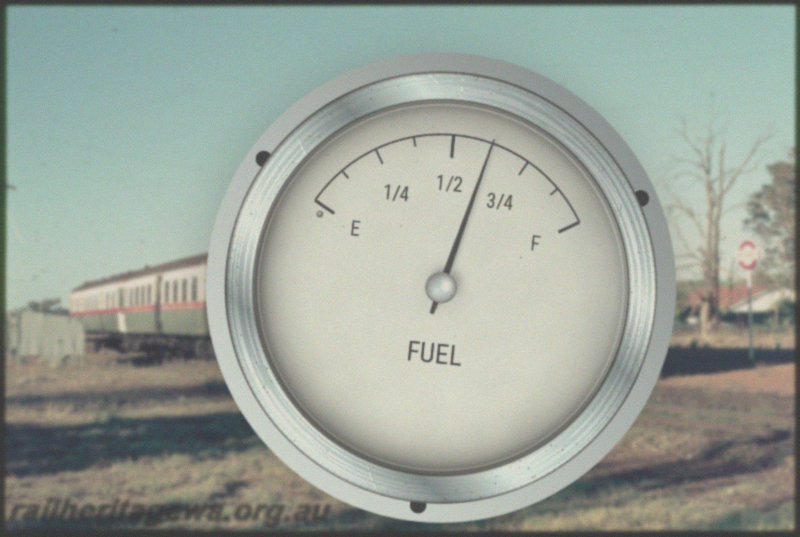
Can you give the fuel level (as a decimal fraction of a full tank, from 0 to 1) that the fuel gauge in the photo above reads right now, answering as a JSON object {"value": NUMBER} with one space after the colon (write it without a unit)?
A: {"value": 0.625}
